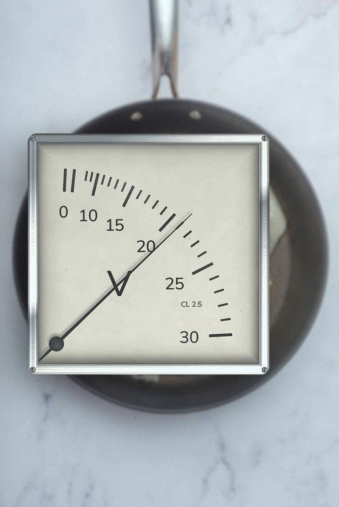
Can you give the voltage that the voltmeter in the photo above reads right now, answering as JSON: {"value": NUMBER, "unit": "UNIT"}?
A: {"value": 21, "unit": "V"}
